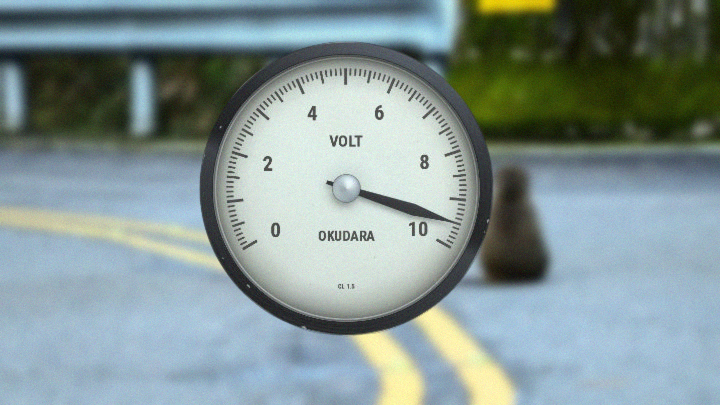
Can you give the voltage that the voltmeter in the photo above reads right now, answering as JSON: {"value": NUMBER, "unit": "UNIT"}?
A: {"value": 9.5, "unit": "V"}
